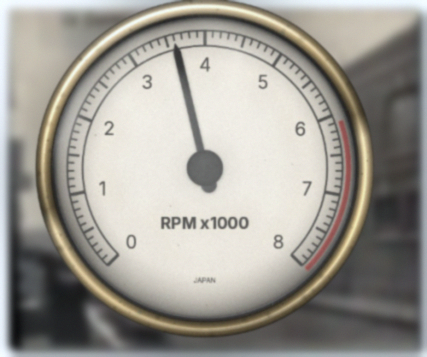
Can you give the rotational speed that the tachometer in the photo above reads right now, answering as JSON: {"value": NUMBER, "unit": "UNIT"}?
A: {"value": 3600, "unit": "rpm"}
